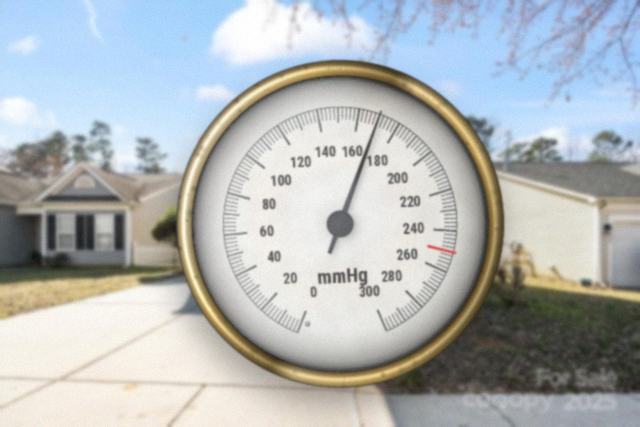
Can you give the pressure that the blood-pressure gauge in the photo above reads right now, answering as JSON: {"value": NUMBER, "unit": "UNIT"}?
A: {"value": 170, "unit": "mmHg"}
